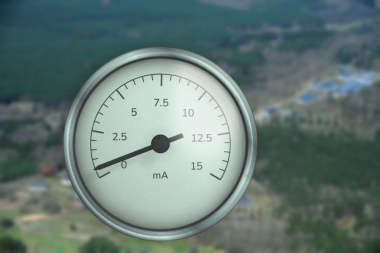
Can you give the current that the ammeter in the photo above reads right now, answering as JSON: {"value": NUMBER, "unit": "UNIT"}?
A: {"value": 0.5, "unit": "mA"}
